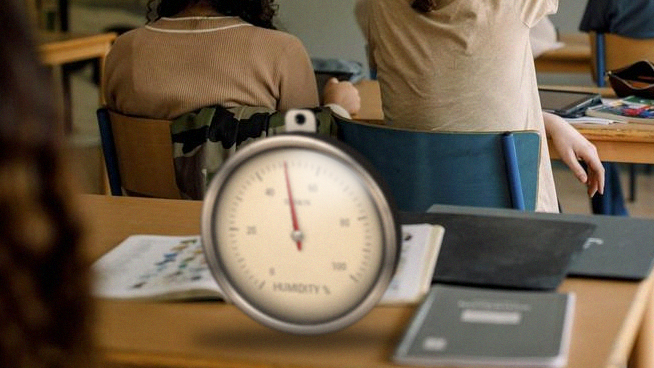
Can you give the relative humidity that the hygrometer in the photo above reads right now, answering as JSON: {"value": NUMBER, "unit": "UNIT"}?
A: {"value": 50, "unit": "%"}
